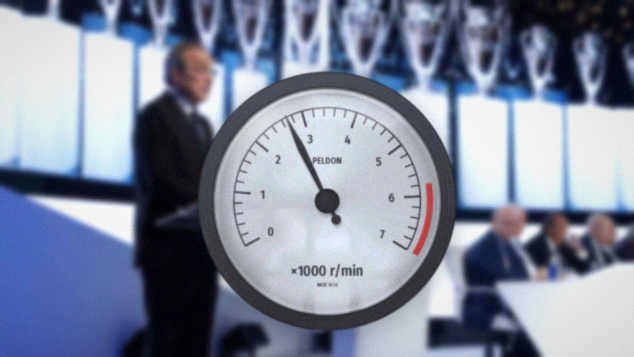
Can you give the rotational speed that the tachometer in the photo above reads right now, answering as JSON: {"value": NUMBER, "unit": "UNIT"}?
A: {"value": 2700, "unit": "rpm"}
